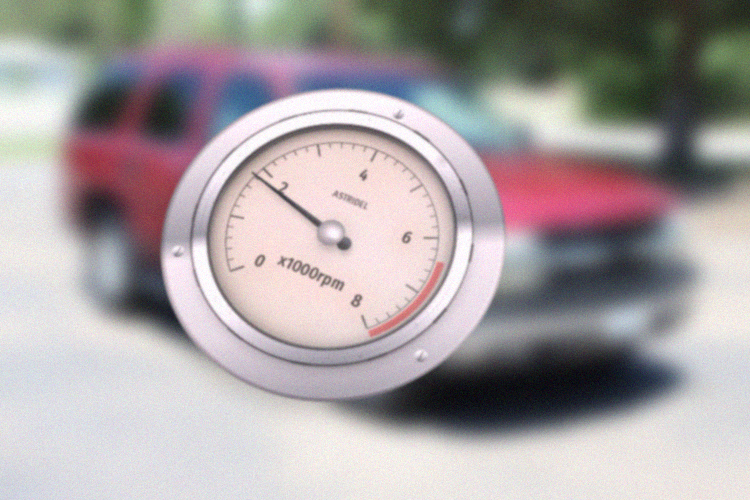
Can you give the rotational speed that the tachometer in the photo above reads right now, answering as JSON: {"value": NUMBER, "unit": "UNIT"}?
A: {"value": 1800, "unit": "rpm"}
